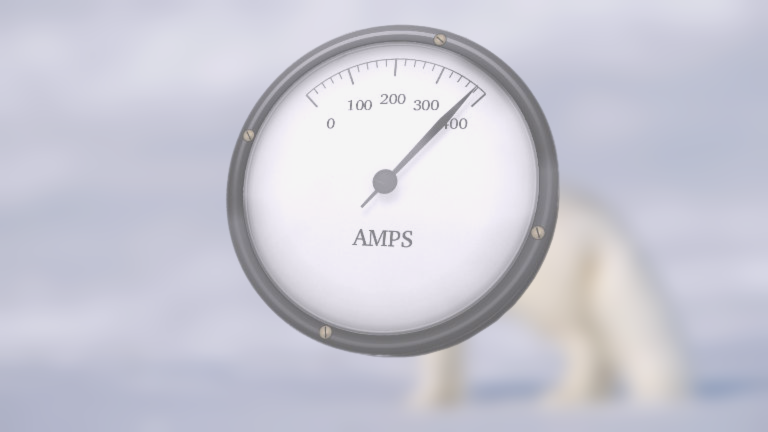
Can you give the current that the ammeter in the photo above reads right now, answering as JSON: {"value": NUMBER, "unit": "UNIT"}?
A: {"value": 380, "unit": "A"}
